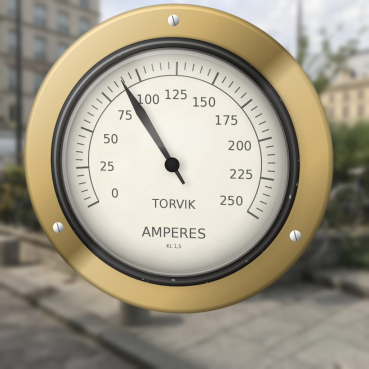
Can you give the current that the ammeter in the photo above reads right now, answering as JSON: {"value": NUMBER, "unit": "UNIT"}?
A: {"value": 90, "unit": "A"}
